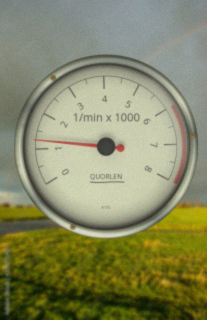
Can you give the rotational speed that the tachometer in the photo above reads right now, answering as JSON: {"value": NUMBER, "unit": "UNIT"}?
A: {"value": 1250, "unit": "rpm"}
